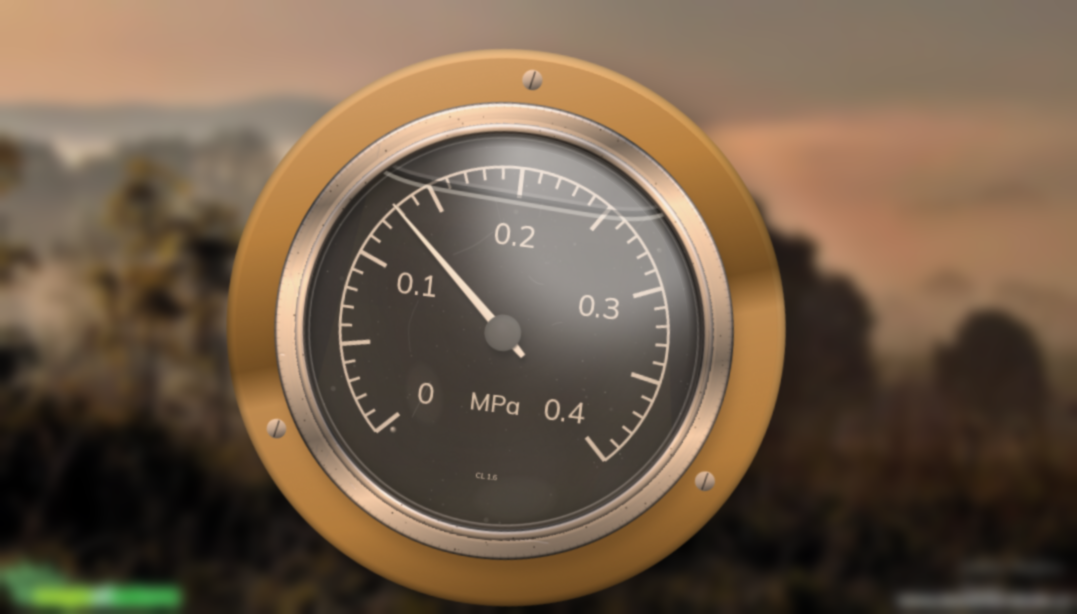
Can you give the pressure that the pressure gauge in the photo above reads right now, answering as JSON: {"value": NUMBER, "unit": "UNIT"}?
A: {"value": 0.13, "unit": "MPa"}
